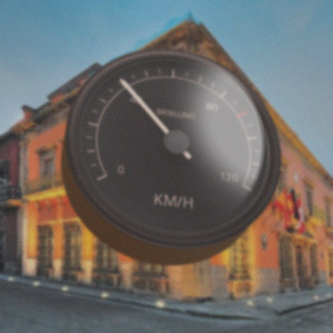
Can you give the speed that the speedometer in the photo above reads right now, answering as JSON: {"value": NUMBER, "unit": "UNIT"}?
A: {"value": 40, "unit": "km/h"}
